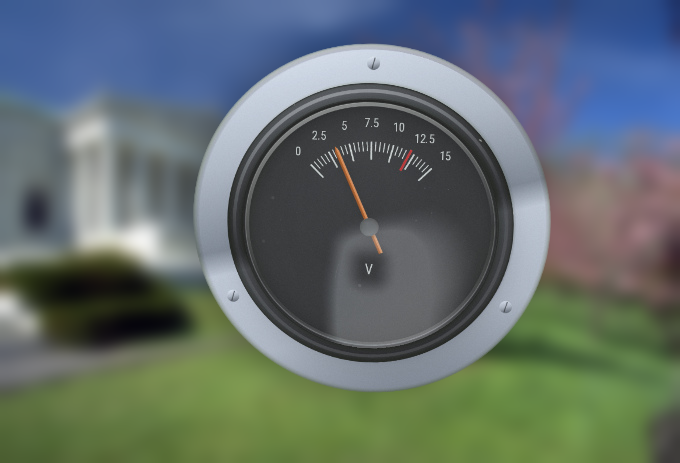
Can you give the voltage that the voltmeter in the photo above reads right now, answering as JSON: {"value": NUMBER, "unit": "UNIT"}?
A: {"value": 3.5, "unit": "V"}
